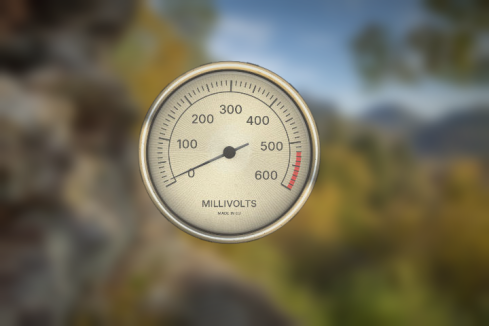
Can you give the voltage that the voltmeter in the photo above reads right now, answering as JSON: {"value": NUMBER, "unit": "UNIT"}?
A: {"value": 10, "unit": "mV"}
